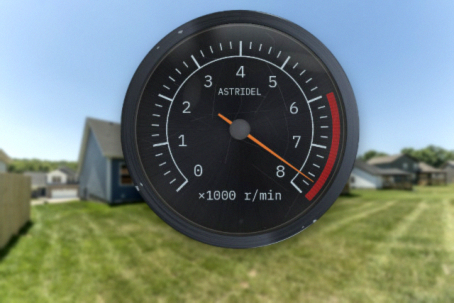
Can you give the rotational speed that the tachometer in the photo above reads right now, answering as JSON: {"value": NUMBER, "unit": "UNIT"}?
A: {"value": 7700, "unit": "rpm"}
